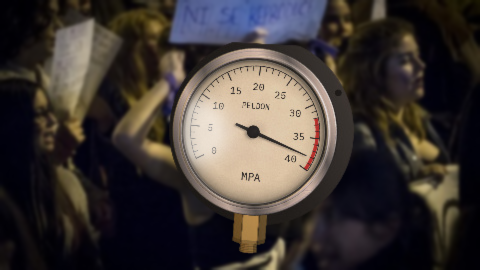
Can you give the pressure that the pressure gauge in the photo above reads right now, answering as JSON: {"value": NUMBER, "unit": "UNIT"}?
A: {"value": 38, "unit": "MPa"}
